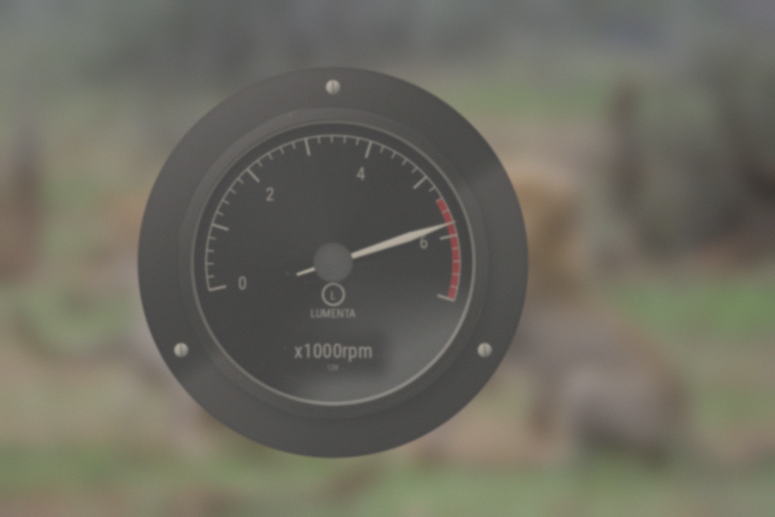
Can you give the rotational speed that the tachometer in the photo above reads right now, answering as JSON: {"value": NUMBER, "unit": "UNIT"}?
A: {"value": 5800, "unit": "rpm"}
